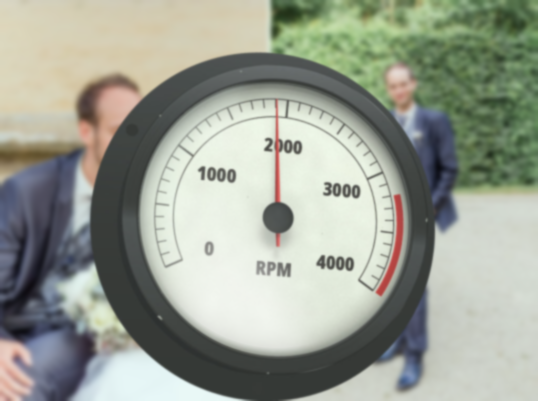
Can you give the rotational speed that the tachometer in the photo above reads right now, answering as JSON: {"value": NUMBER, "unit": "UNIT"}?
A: {"value": 1900, "unit": "rpm"}
